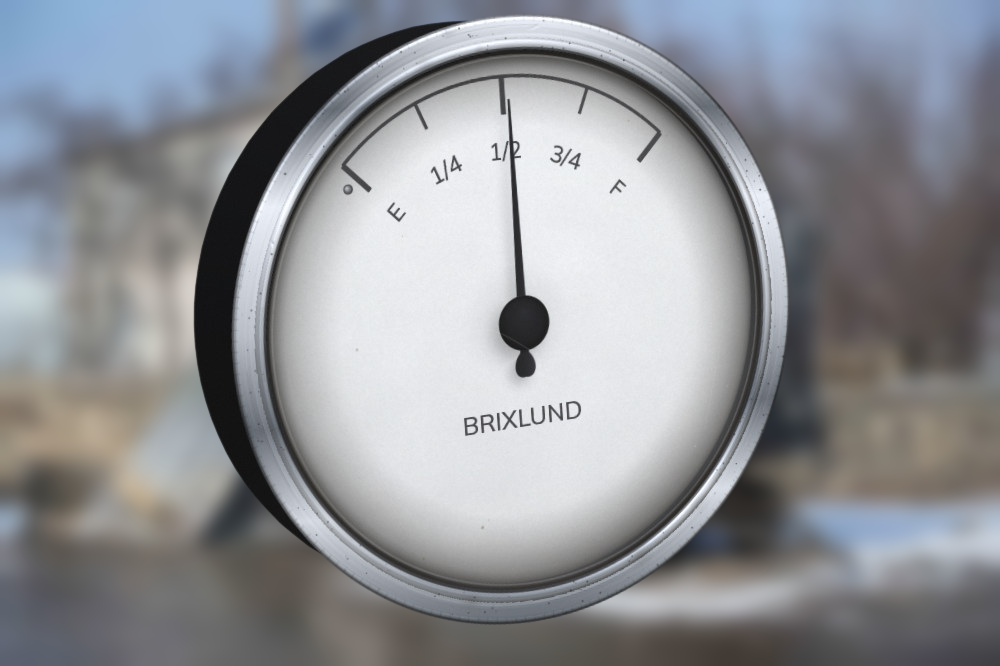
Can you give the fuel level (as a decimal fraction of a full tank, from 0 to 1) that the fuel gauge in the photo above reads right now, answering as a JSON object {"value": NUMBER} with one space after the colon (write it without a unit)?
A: {"value": 0.5}
